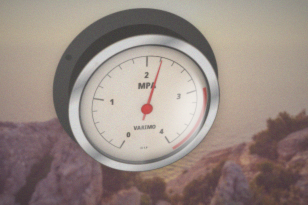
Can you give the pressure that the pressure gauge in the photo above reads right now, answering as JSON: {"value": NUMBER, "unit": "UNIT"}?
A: {"value": 2.2, "unit": "MPa"}
